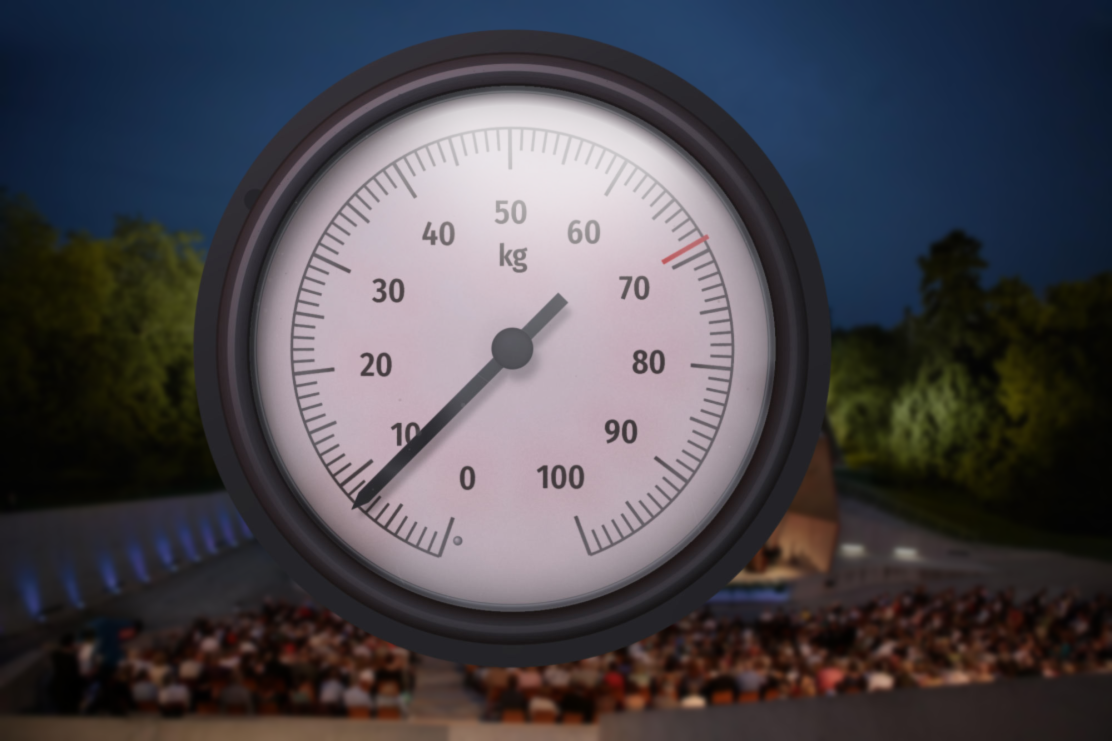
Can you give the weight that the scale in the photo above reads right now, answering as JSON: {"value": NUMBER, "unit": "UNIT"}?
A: {"value": 8, "unit": "kg"}
